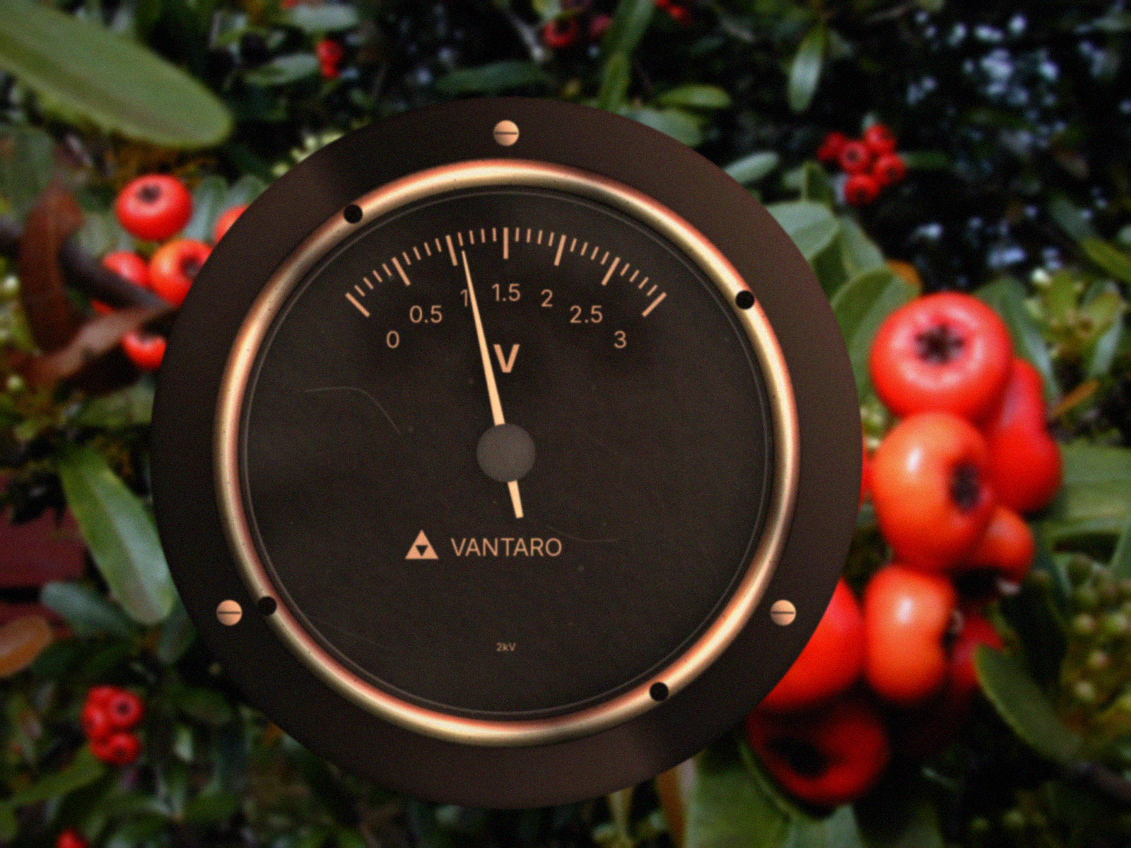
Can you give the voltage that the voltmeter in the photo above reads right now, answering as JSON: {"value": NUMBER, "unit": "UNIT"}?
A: {"value": 1.1, "unit": "V"}
